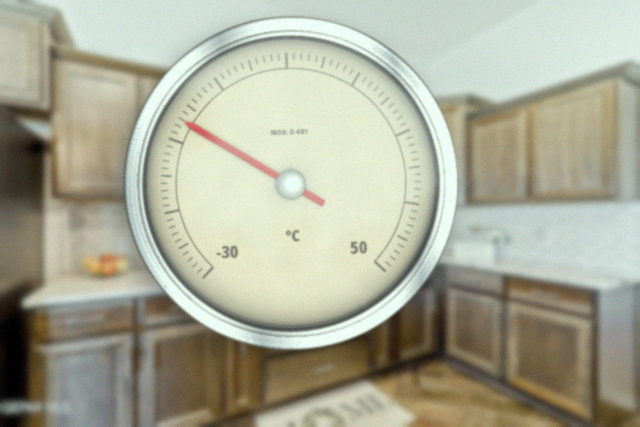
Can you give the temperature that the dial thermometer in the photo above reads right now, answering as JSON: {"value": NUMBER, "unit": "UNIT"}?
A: {"value": -7, "unit": "°C"}
